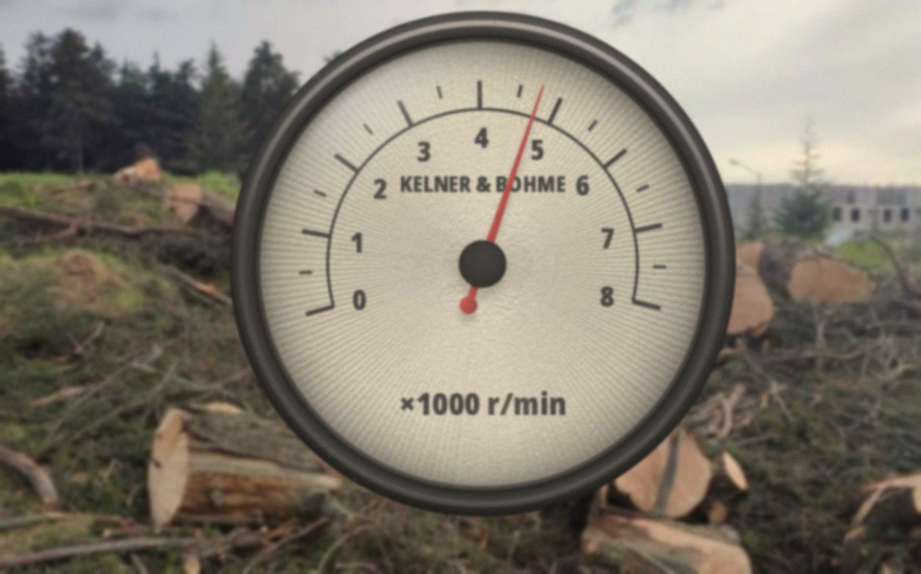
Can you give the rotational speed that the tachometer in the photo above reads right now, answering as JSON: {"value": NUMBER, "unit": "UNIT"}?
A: {"value": 4750, "unit": "rpm"}
